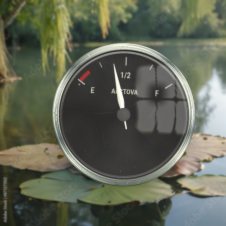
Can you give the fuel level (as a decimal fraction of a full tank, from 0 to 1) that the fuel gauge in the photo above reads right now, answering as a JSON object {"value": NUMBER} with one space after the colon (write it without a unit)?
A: {"value": 0.375}
